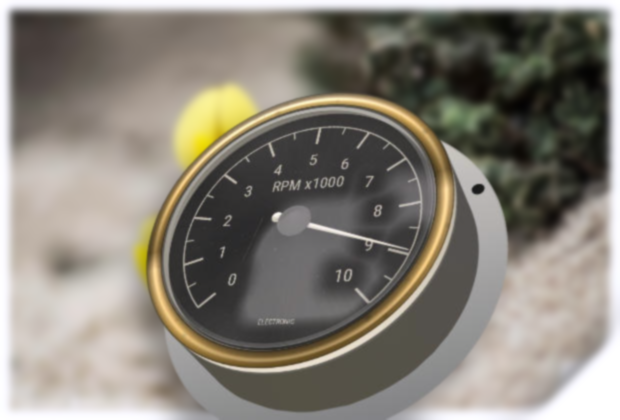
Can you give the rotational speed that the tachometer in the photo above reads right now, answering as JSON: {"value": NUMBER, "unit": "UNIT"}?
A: {"value": 9000, "unit": "rpm"}
